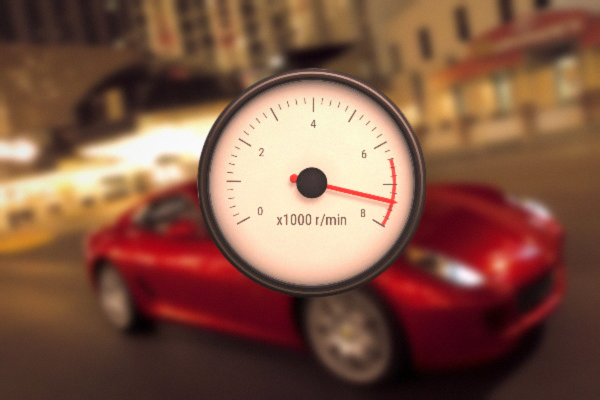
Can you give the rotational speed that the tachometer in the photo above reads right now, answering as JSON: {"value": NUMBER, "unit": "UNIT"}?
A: {"value": 7400, "unit": "rpm"}
